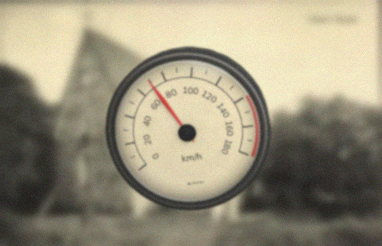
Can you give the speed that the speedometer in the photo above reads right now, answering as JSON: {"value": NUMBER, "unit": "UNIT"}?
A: {"value": 70, "unit": "km/h"}
